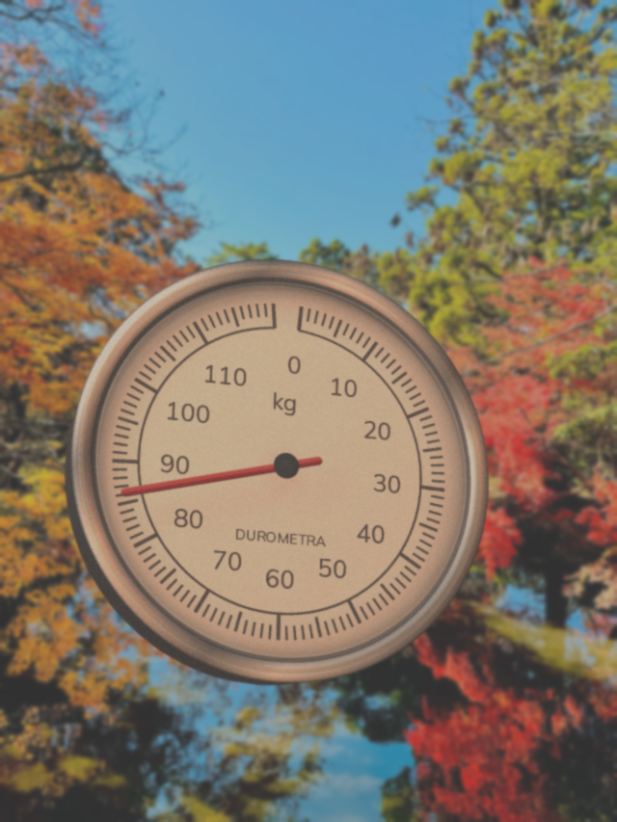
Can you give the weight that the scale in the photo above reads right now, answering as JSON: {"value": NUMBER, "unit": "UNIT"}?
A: {"value": 86, "unit": "kg"}
